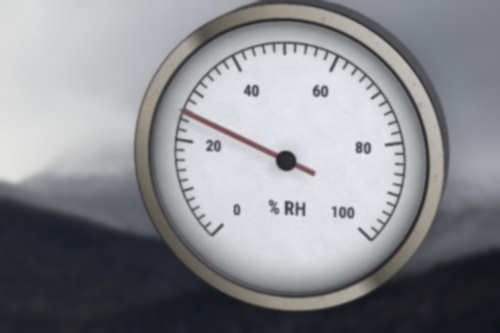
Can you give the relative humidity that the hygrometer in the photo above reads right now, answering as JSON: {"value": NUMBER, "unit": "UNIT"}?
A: {"value": 26, "unit": "%"}
